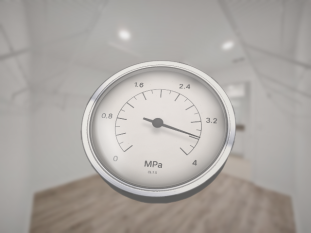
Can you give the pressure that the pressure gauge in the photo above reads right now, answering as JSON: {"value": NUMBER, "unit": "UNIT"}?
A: {"value": 3.6, "unit": "MPa"}
